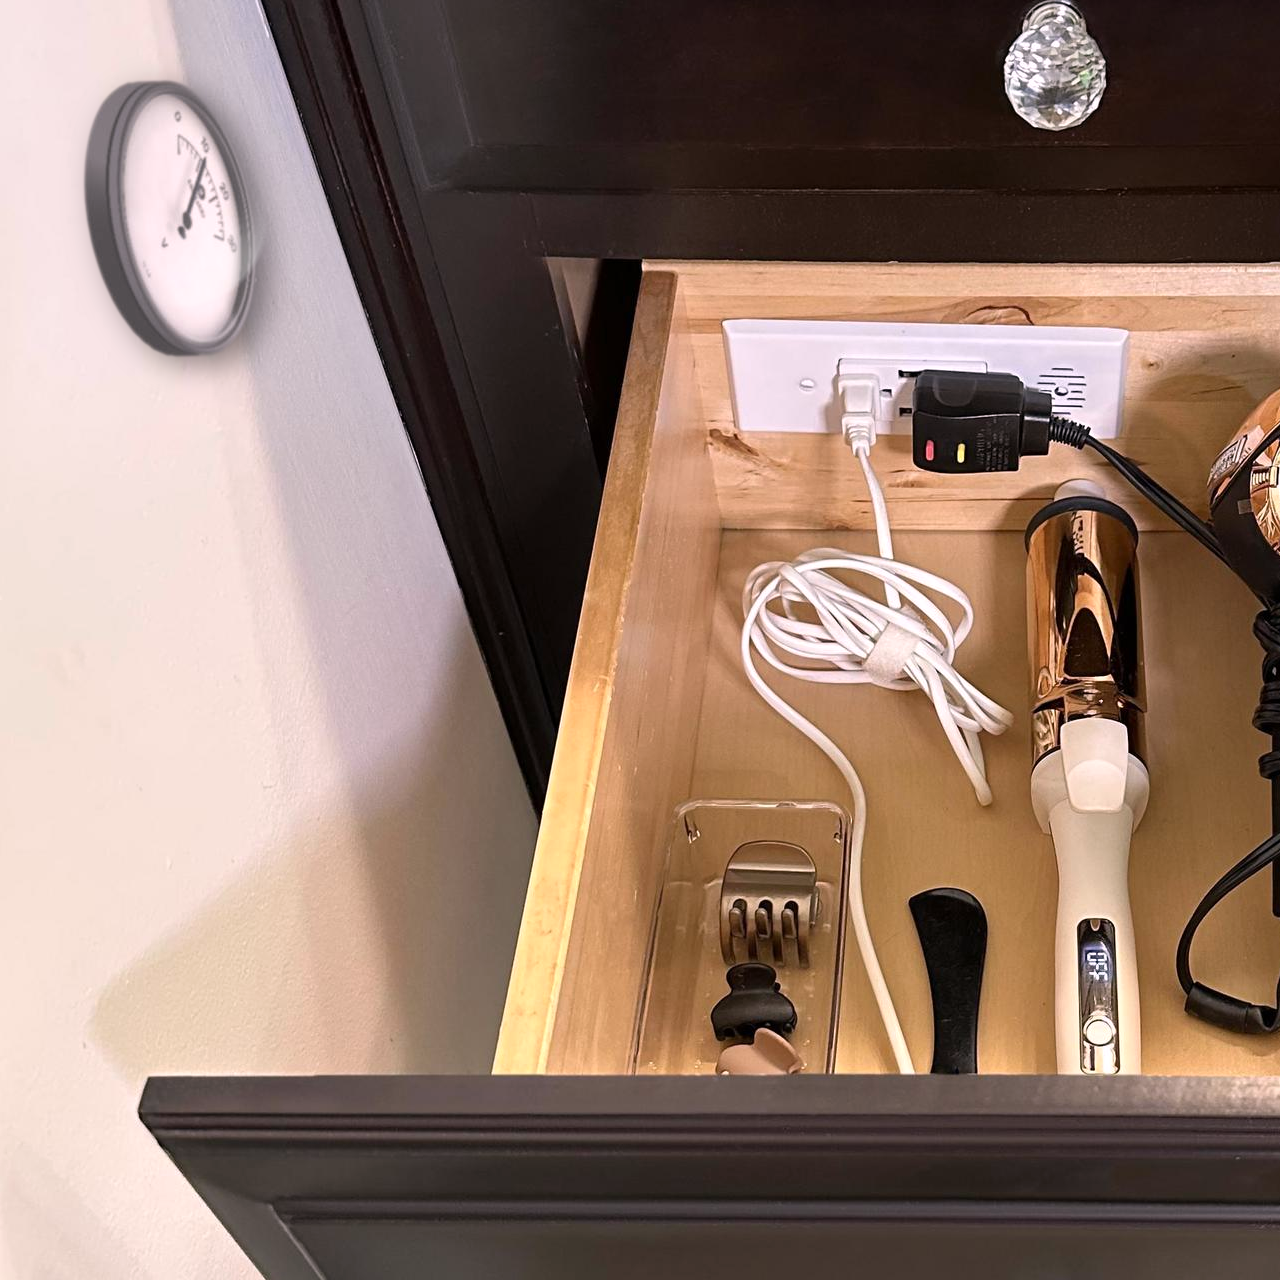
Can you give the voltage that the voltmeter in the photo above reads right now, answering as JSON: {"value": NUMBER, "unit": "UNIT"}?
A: {"value": 10, "unit": "V"}
